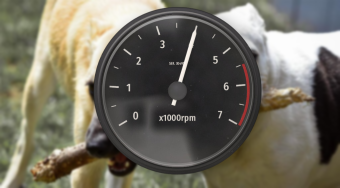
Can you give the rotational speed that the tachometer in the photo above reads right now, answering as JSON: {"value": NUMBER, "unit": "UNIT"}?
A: {"value": 4000, "unit": "rpm"}
